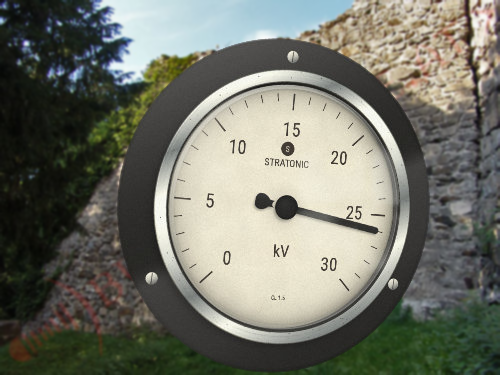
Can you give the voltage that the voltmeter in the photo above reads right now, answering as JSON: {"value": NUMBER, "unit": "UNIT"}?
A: {"value": 26, "unit": "kV"}
